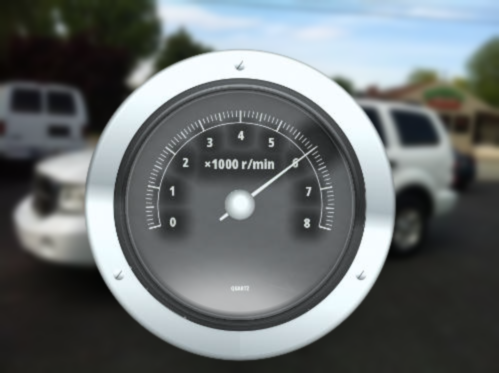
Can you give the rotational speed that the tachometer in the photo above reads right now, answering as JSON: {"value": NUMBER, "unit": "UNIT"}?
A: {"value": 6000, "unit": "rpm"}
